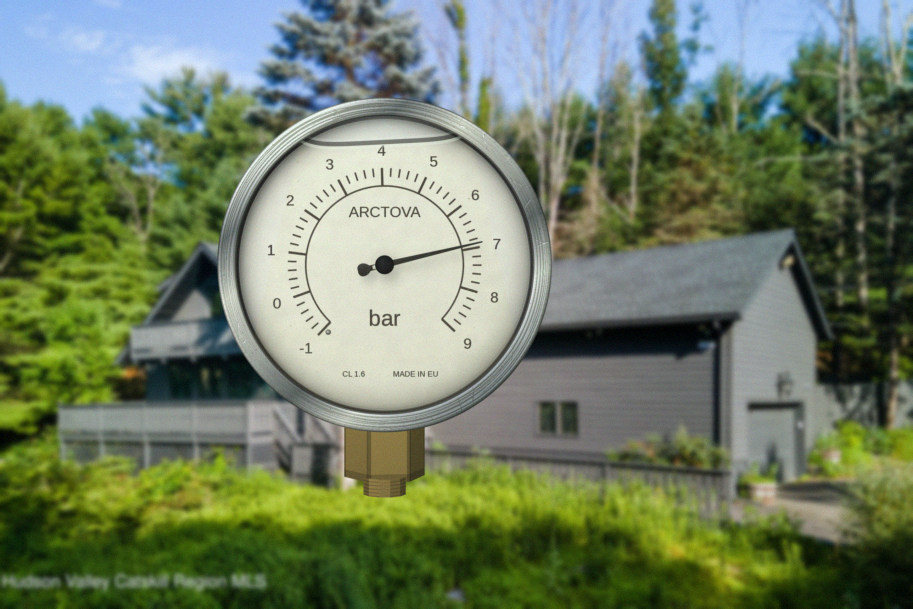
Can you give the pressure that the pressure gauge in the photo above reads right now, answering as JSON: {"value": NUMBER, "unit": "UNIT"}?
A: {"value": 6.9, "unit": "bar"}
